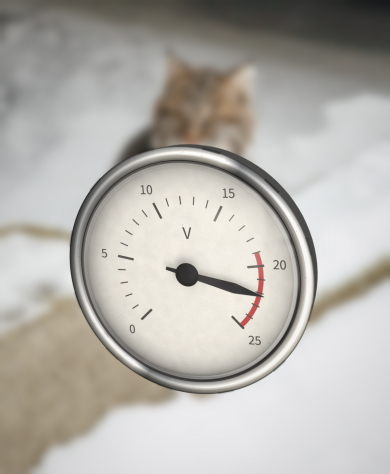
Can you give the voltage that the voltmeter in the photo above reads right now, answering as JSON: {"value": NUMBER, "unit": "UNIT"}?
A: {"value": 22, "unit": "V"}
